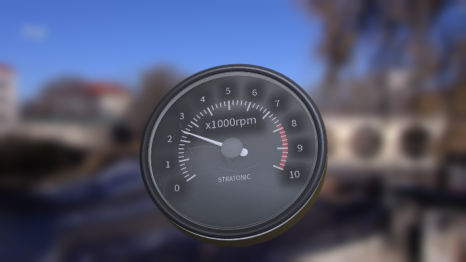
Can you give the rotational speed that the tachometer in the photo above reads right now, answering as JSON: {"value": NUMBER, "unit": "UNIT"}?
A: {"value": 2400, "unit": "rpm"}
